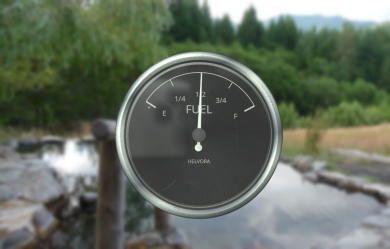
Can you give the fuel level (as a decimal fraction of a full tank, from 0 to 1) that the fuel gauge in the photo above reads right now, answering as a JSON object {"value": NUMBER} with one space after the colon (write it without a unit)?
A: {"value": 0.5}
